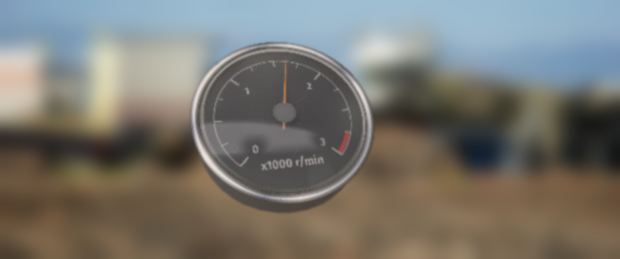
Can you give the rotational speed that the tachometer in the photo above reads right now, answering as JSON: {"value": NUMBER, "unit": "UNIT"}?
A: {"value": 1625, "unit": "rpm"}
